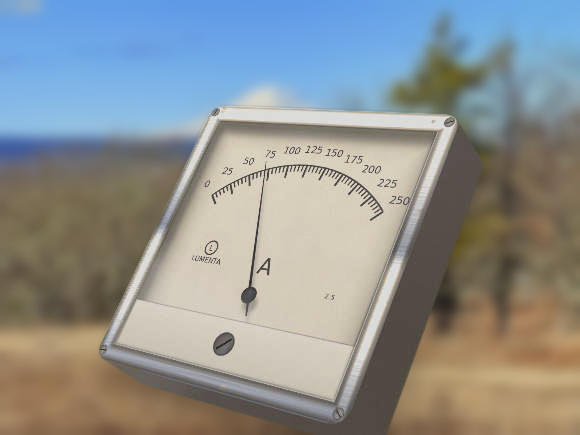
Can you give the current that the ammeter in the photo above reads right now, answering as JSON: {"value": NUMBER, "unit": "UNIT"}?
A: {"value": 75, "unit": "A"}
